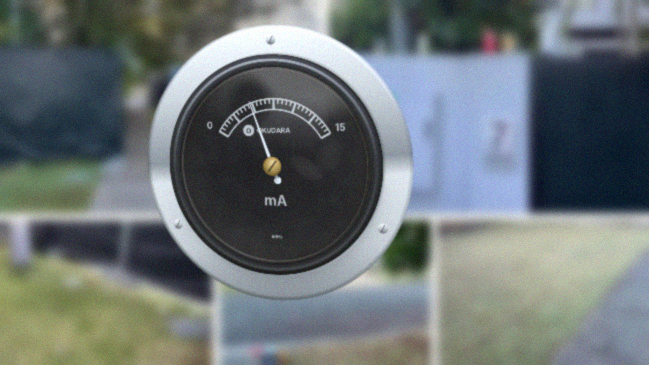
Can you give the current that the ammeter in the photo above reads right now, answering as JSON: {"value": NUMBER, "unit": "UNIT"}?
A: {"value": 5, "unit": "mA"}
